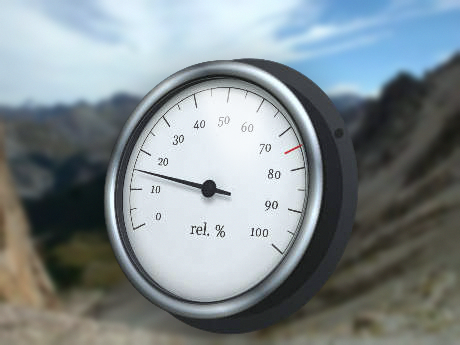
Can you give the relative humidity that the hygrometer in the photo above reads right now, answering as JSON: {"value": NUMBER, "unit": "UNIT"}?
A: {"value": 15, "unit": "%"}
